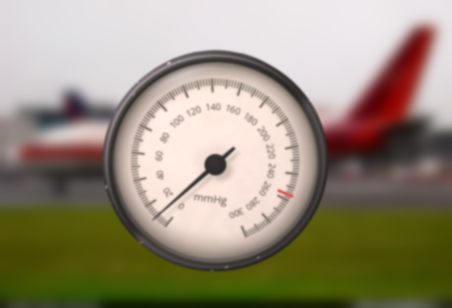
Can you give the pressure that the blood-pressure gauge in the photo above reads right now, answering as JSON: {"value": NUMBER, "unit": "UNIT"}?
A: {"value": 10, "unit": "mmHg"}
